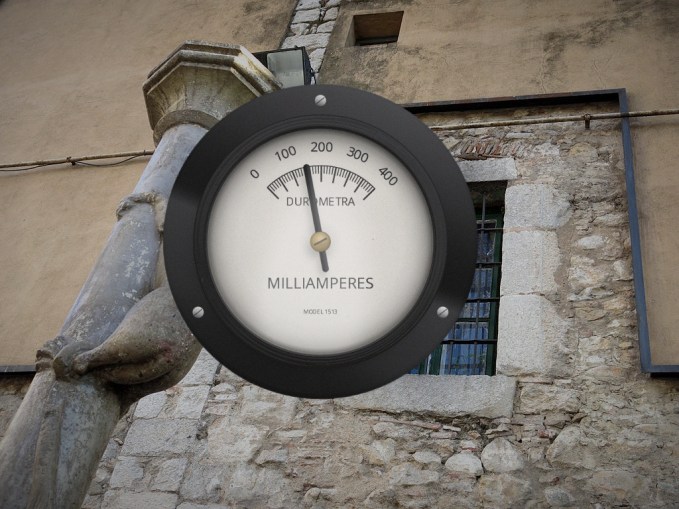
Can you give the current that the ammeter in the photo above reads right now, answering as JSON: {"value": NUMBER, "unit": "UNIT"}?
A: {"value": 150, "unit": "mA"}
